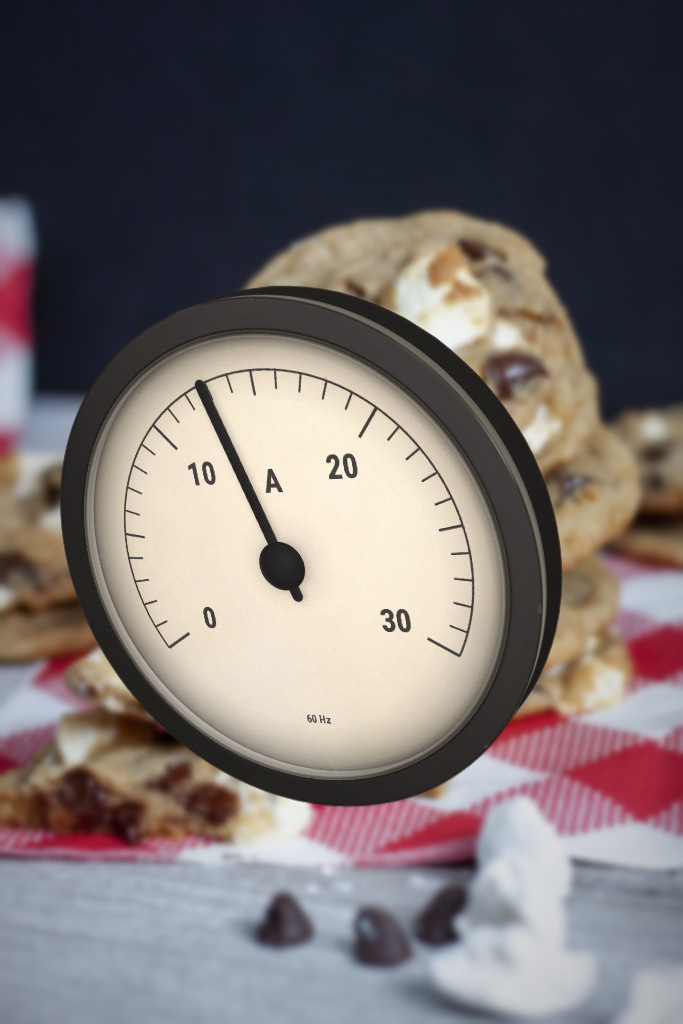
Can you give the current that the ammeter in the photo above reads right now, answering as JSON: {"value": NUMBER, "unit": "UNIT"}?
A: {"value": 13, "unit": "A"}
